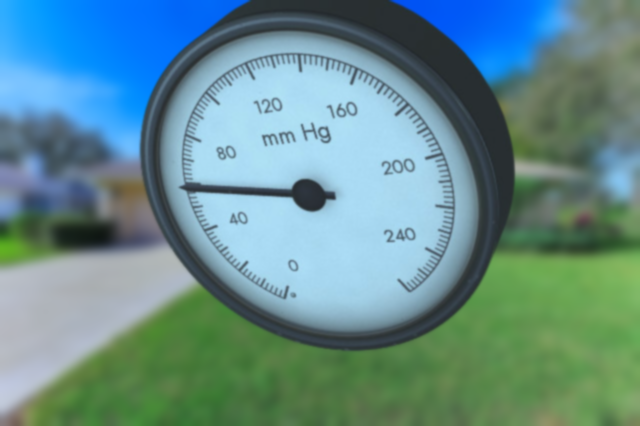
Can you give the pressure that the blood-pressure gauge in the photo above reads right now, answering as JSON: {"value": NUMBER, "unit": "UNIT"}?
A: {"value": 60, "unit": "mmHg"}
